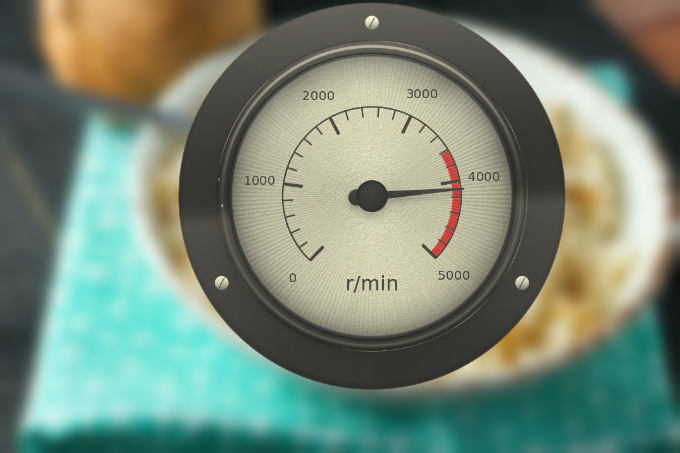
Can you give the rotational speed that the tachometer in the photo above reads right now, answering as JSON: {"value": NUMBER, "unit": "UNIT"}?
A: {"value": 4100, "unit": "rpm"}
